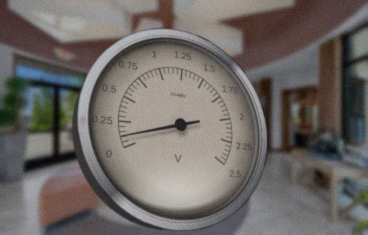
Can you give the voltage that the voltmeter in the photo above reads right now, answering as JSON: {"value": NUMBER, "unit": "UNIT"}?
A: {"value": 0.1, "unit": "V"}
